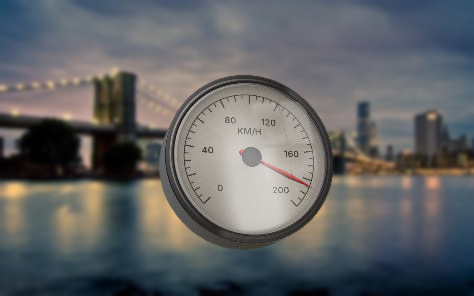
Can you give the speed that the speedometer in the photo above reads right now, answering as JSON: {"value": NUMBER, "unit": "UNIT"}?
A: {"value": 185, "unit": "km/h"}
